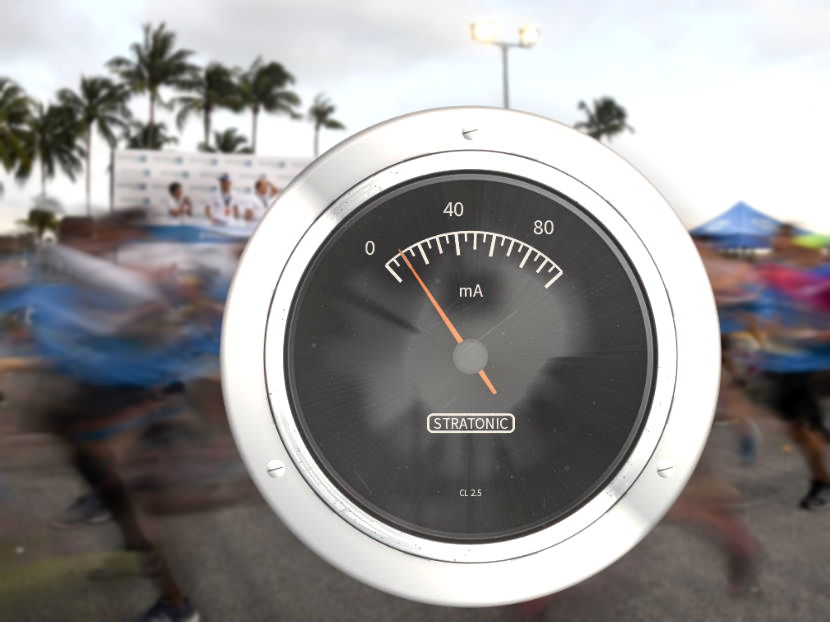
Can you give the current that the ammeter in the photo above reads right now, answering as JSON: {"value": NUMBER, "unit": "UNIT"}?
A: {"value": 10, "unit": "mA"}
